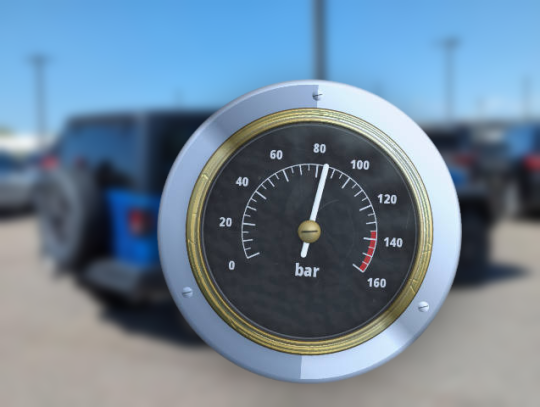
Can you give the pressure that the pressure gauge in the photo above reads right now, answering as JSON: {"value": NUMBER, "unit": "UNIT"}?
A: {"value": 85, "unit": "bar"}
